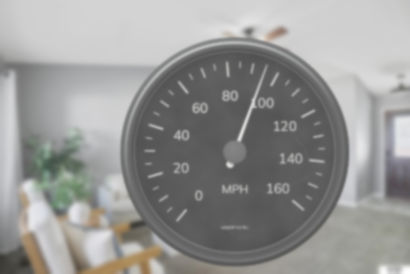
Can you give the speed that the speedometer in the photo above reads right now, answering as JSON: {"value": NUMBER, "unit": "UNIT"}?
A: {"value": 95, "unit": "mph"}
